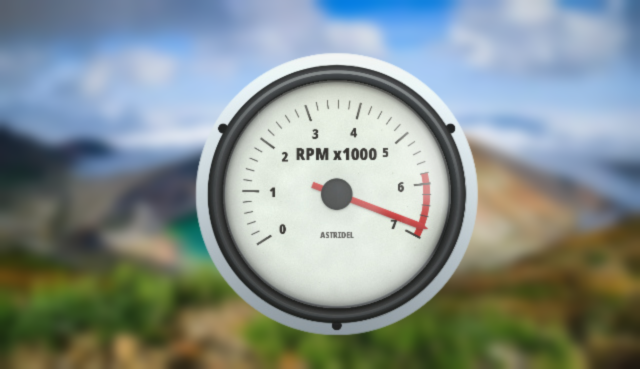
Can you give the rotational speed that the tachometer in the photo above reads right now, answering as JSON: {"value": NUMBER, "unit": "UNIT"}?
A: {"value": 6800, "unit": "rpm"}
